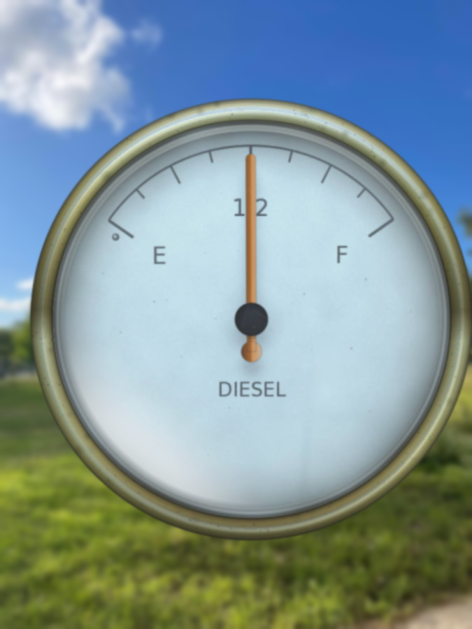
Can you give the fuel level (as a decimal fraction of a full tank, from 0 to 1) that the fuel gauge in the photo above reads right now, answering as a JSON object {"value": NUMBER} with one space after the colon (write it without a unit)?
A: {"value": 0.5}
